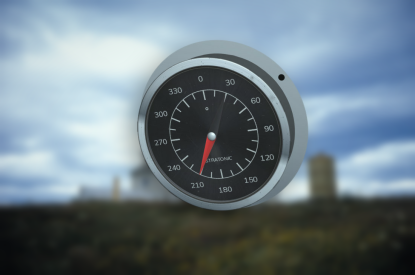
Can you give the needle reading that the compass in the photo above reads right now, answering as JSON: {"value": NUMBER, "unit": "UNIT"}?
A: {"value": 210, "unit": "°"}
